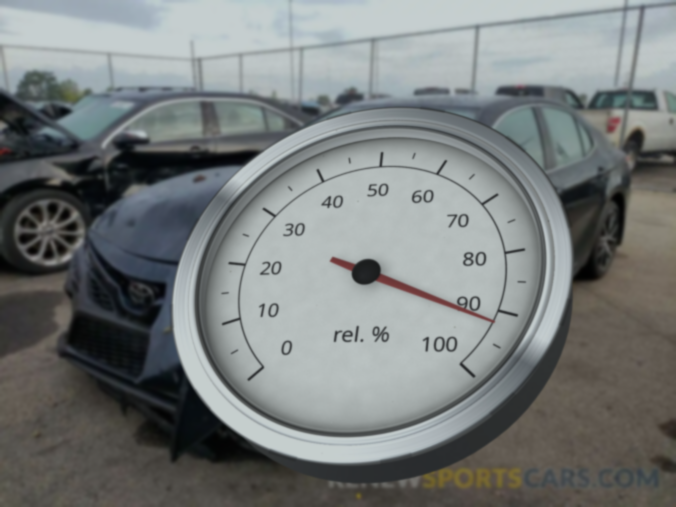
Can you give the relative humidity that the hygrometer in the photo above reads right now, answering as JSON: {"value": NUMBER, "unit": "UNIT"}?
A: {"value": 92.5, "unit": "%"}
